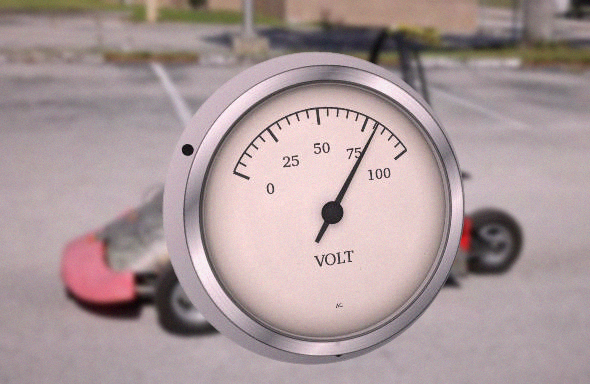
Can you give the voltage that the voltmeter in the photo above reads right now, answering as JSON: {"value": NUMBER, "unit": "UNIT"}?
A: {"value": 80, "unit": "V"}
